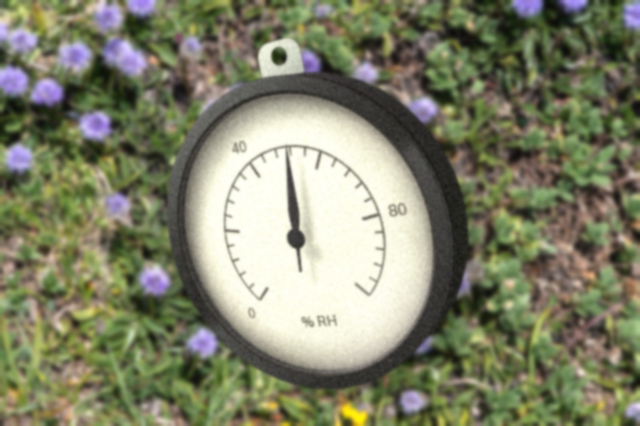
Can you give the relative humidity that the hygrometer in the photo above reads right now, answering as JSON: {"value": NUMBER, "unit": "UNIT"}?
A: {"value": 52, "unit": "%"}
